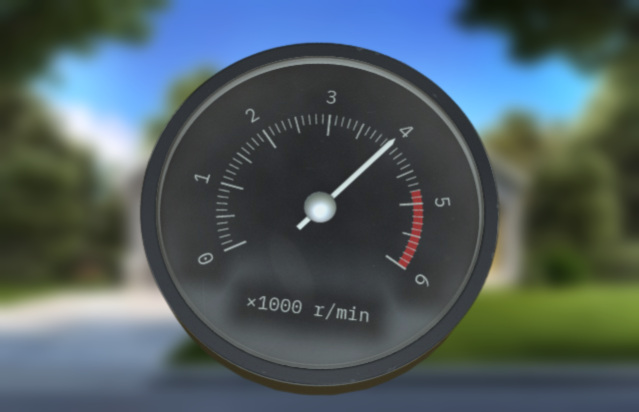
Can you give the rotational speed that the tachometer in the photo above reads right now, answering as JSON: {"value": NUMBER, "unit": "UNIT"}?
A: {"value": 4000, "unit": "rpm"}
